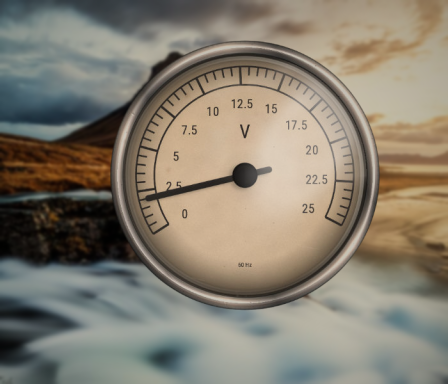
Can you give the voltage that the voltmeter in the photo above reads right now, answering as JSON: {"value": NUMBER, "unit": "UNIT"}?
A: {"value": 2, "unit": "V"}
